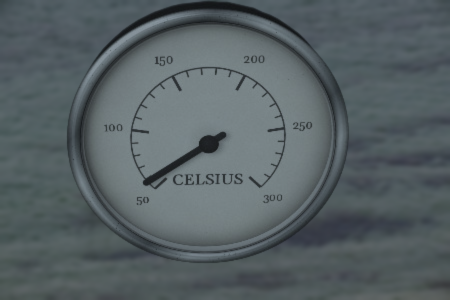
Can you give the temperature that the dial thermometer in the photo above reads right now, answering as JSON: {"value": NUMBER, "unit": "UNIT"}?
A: {"value": 60, "unit": "°C"}
